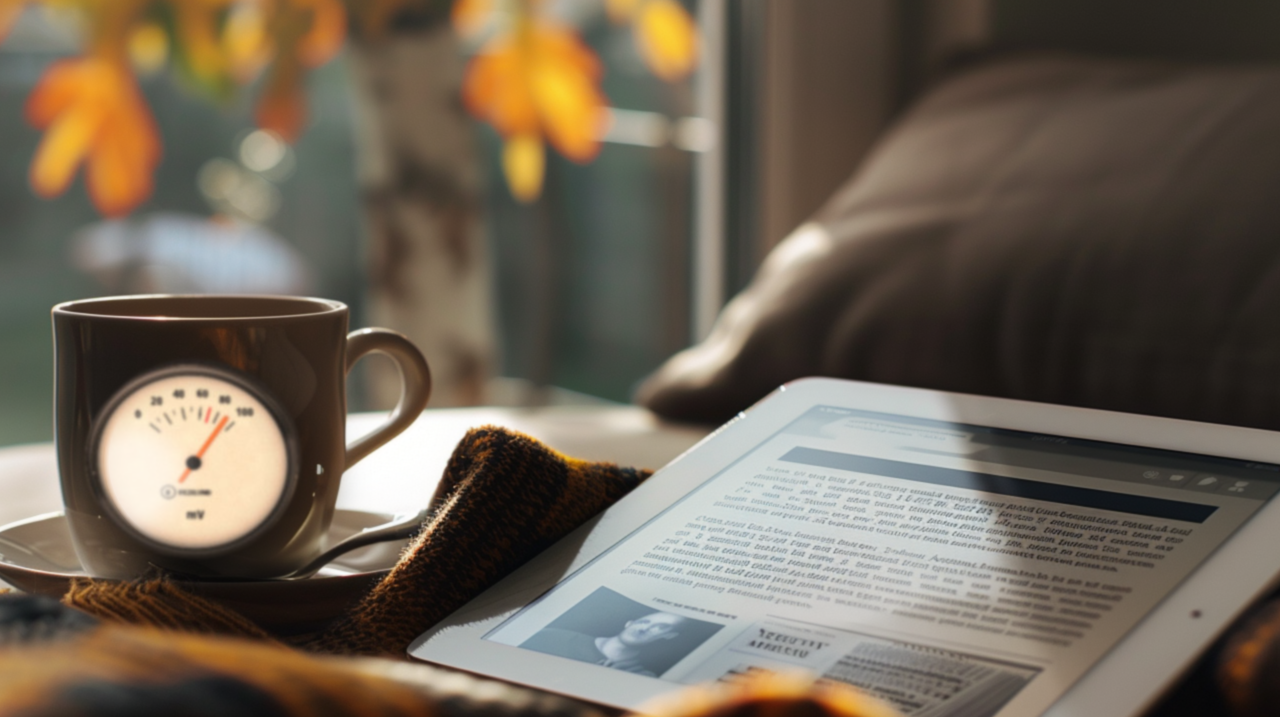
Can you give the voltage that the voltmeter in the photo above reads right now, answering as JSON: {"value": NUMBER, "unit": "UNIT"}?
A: {"value": 90, "unit": "mV"}
